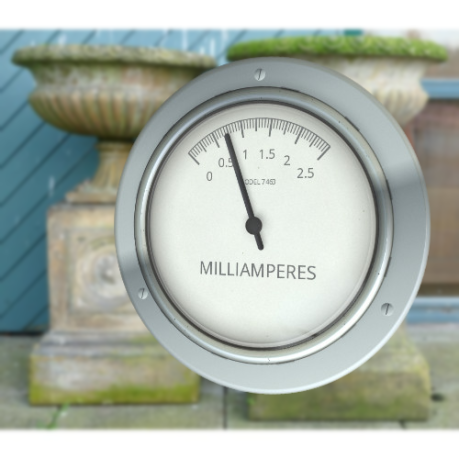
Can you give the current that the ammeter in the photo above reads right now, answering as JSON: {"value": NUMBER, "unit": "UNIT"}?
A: {"value": 0.75, "unit": "mA"}
